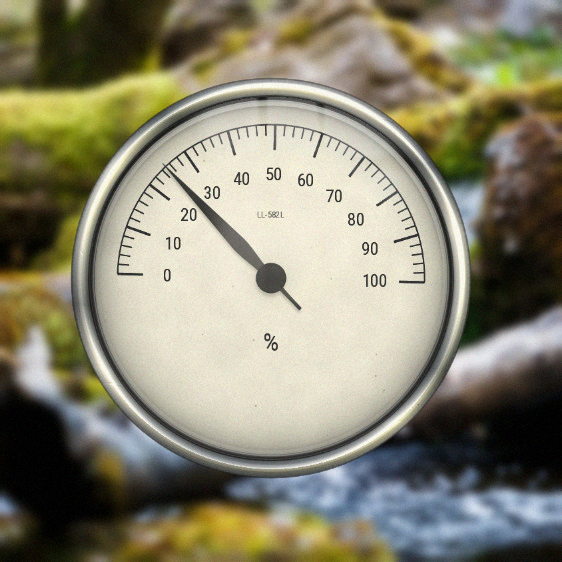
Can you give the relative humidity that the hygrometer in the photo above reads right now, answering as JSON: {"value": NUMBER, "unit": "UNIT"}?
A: {"value": 25, "unit": "%"}
